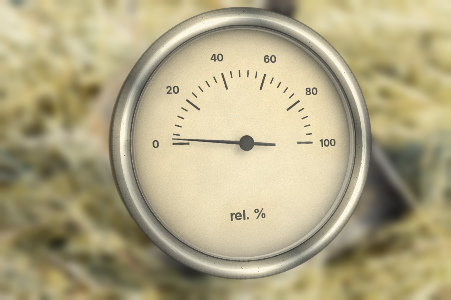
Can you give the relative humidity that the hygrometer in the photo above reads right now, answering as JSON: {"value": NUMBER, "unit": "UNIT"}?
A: {"value": 2, "unit": "%"}
